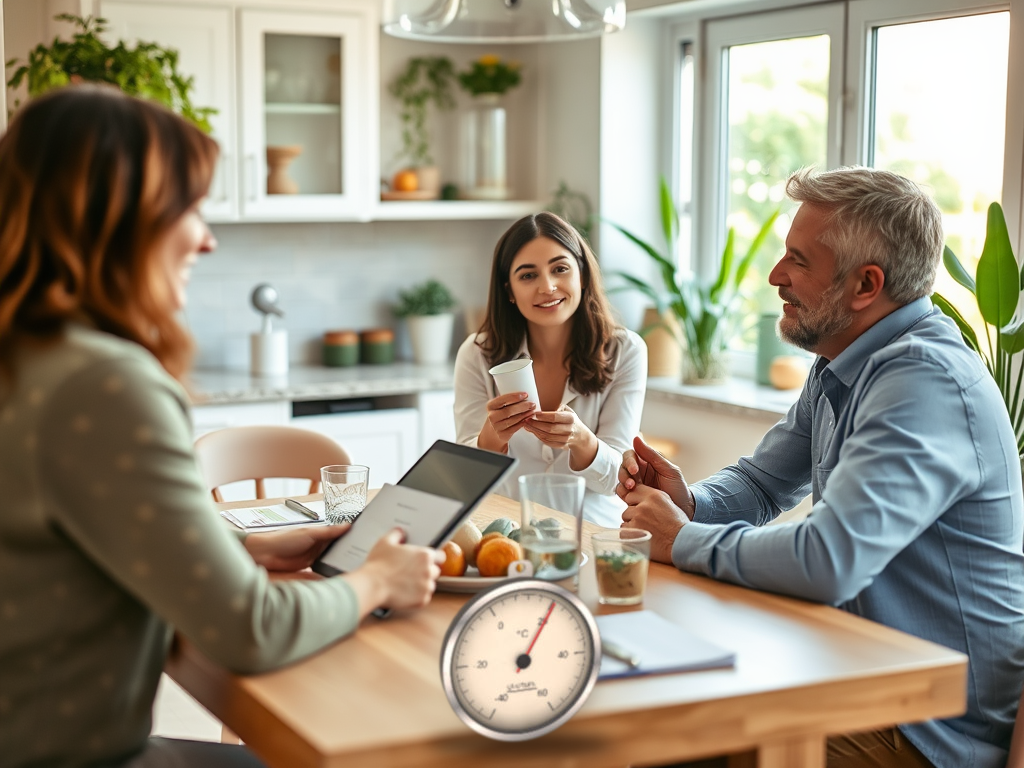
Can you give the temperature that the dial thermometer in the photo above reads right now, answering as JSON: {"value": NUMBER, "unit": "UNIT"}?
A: {"value": 20, "unit": "°C"}
